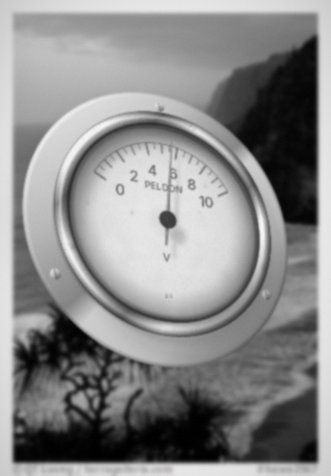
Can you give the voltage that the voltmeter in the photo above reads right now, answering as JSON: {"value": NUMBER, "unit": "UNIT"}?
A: {"value": 5.5, "unit": "V"}
